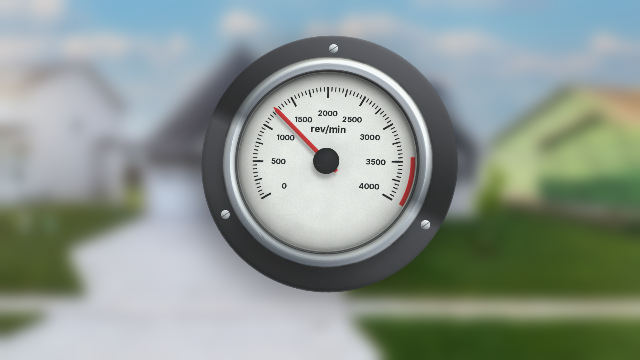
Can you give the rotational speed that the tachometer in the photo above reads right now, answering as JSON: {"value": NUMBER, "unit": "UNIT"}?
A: {"value": 1250, "unit": "rpm"}
